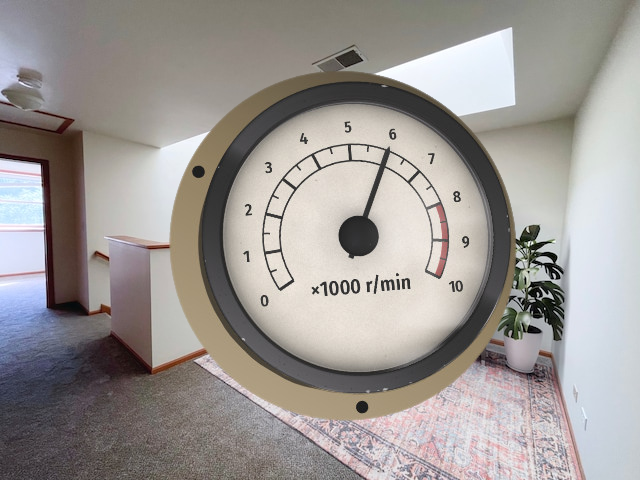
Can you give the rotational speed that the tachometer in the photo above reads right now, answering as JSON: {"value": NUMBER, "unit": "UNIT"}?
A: {"value": 6000, "unit": "rpm"}
